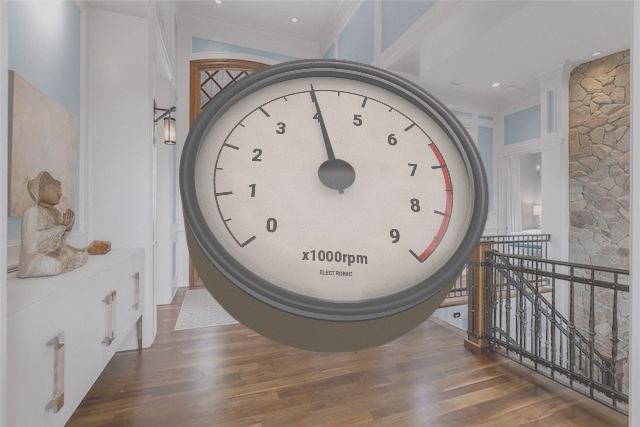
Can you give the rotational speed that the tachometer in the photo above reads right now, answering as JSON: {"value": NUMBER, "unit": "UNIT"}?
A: {"value": 4000, "unit": "rpm"}
